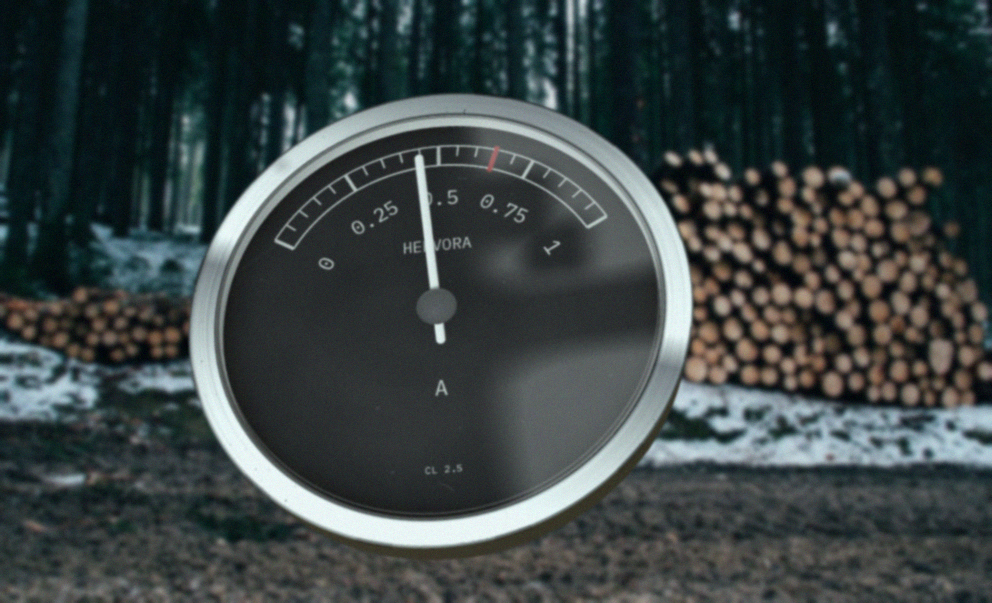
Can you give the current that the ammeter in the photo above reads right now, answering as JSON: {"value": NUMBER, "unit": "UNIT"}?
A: {"value": 0.45, "unit": "A"}
